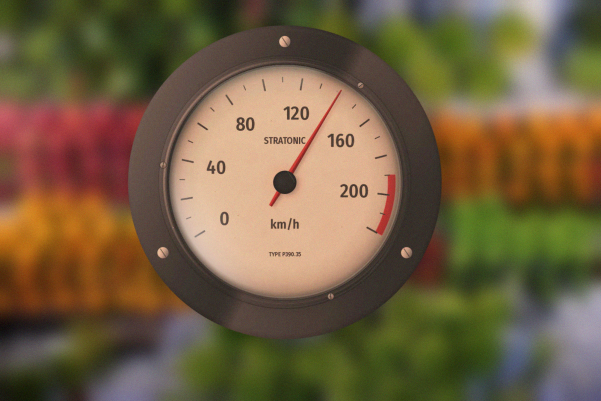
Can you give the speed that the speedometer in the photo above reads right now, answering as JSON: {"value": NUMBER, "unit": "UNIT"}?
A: {"value": 140, "unit": "km/h"}
